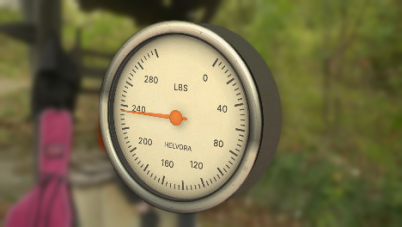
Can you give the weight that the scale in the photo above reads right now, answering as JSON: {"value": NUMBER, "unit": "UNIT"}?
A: {"value": 236, "unit": "lb"}
